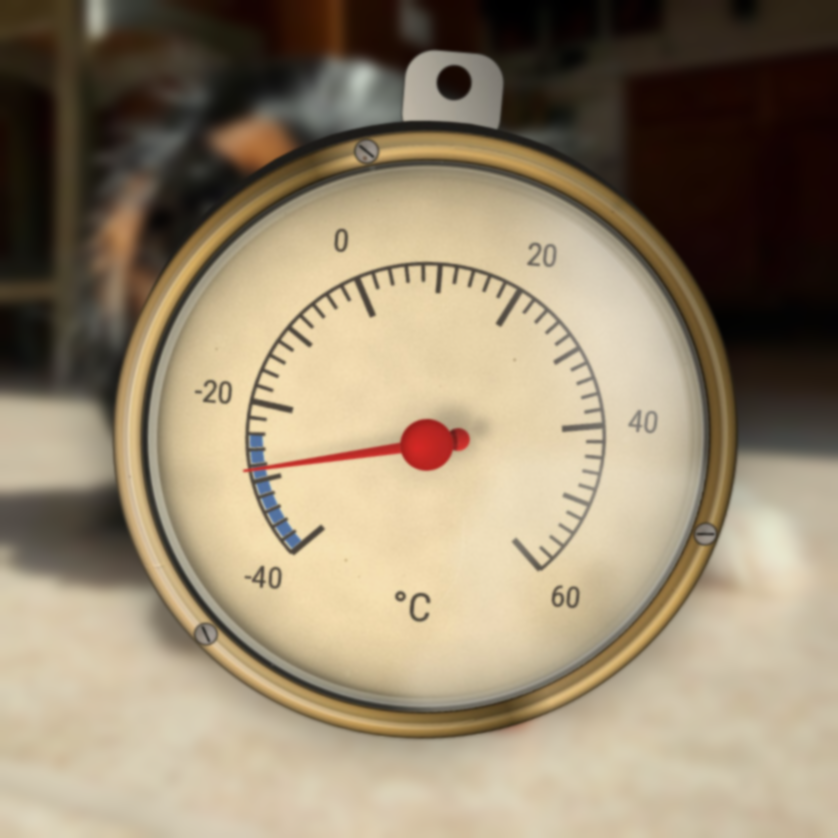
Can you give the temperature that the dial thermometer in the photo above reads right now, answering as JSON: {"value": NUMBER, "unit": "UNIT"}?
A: {"value": -28, "unit": "°C"}
